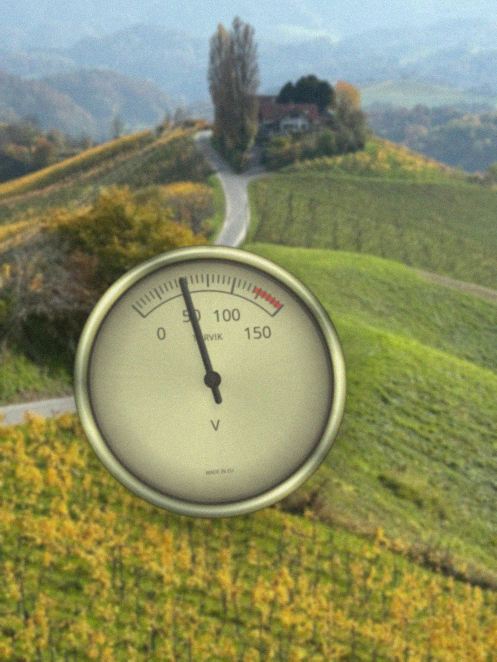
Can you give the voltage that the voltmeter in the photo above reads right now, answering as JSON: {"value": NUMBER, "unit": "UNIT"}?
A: {"value": 50, "unit": "V"}
